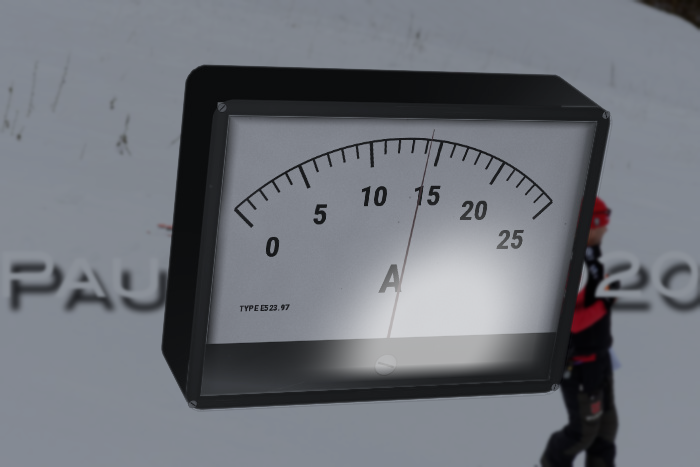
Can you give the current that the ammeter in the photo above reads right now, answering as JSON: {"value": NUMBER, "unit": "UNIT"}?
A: {"value": 14, "unit": "A"}
